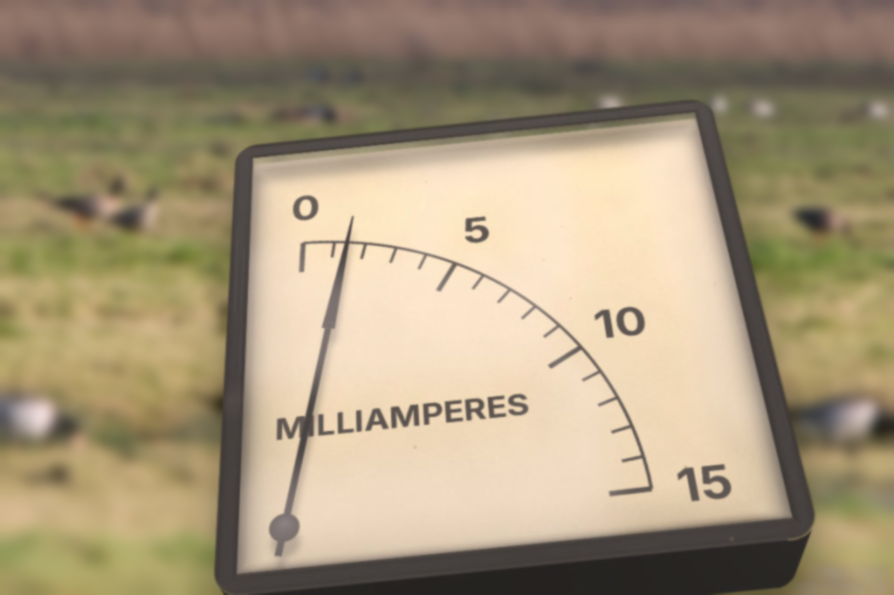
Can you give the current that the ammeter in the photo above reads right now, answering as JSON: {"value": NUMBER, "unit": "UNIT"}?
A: {"value": 1.5, "unit": "mA"}
